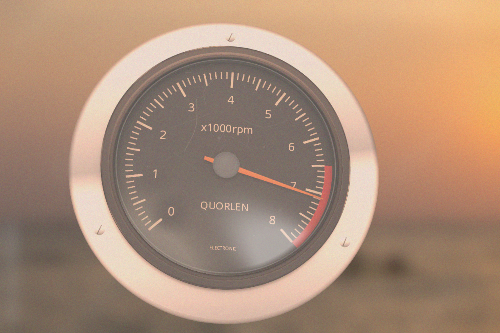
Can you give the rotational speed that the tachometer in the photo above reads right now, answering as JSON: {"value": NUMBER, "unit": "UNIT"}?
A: {"value": 7100, "unit": "rpm"}
